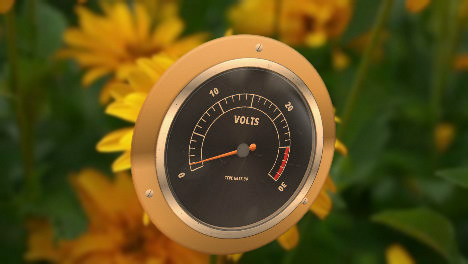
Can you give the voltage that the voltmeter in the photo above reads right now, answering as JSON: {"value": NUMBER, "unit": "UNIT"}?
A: {"value": 1, "unit": "V"}
